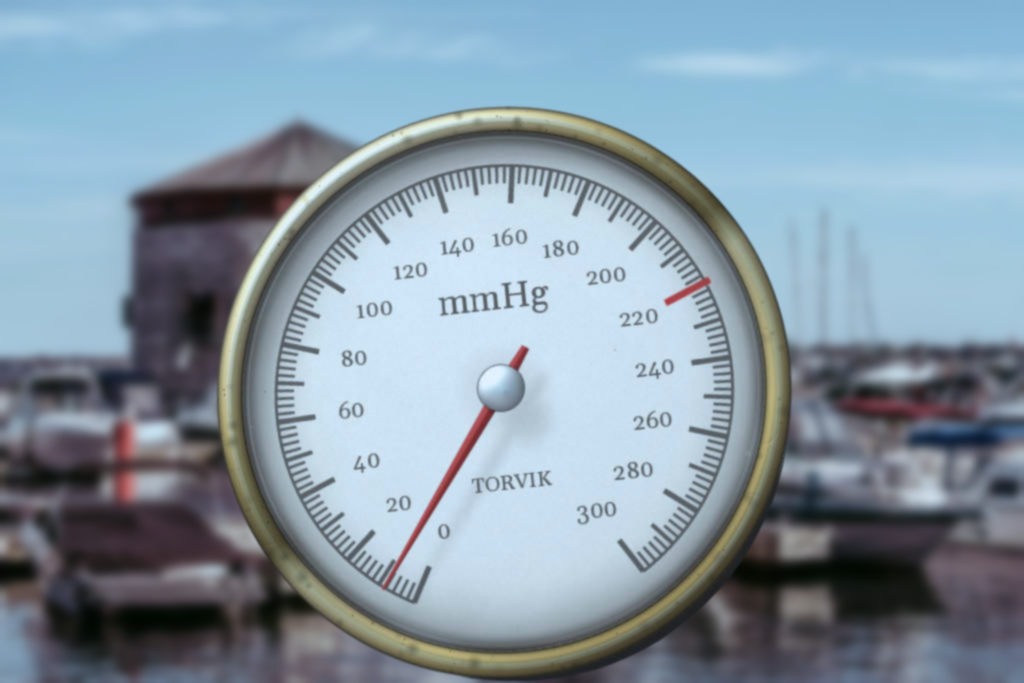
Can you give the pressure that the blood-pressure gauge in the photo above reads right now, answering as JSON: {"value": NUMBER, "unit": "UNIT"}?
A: {"value": 8, "unit": "mmHg"}
